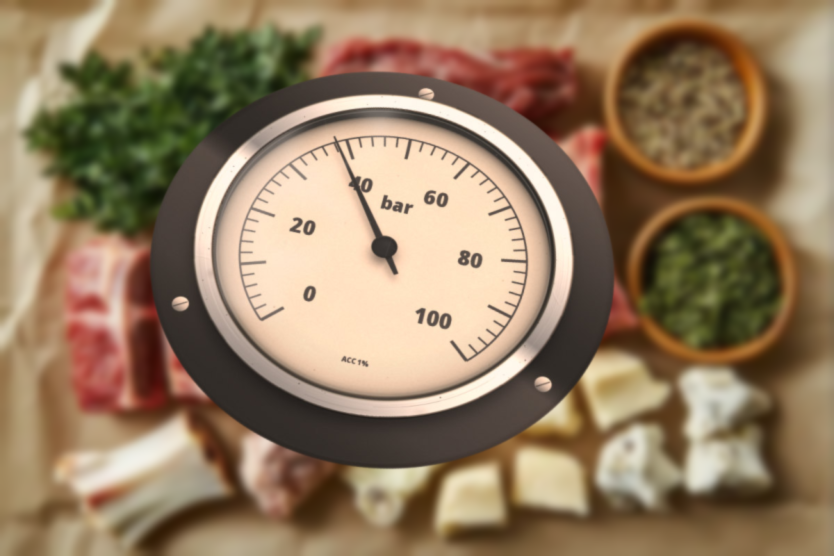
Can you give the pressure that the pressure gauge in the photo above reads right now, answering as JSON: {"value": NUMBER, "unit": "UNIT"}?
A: {"value": 38, "unit": "bar"}
